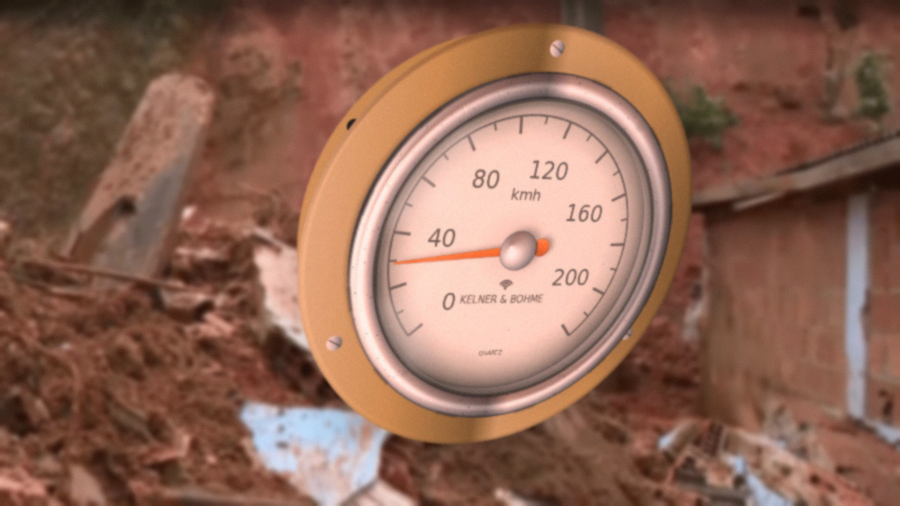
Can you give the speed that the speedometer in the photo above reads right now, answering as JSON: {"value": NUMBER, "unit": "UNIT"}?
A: {"value": 30, "unit": "km/h"}
